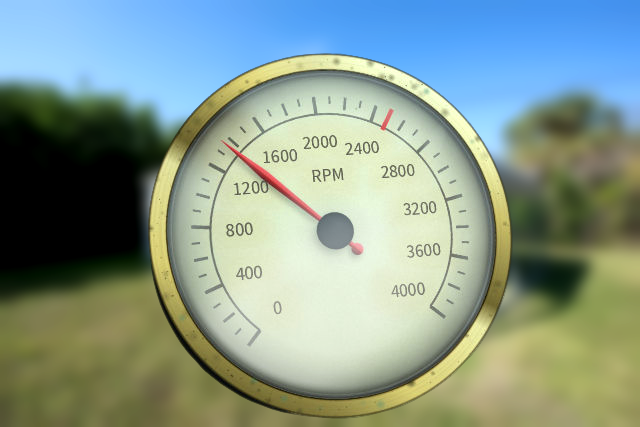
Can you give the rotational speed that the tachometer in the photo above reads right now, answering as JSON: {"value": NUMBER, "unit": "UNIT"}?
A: {"value": 1350, "unit": "rpm"}
